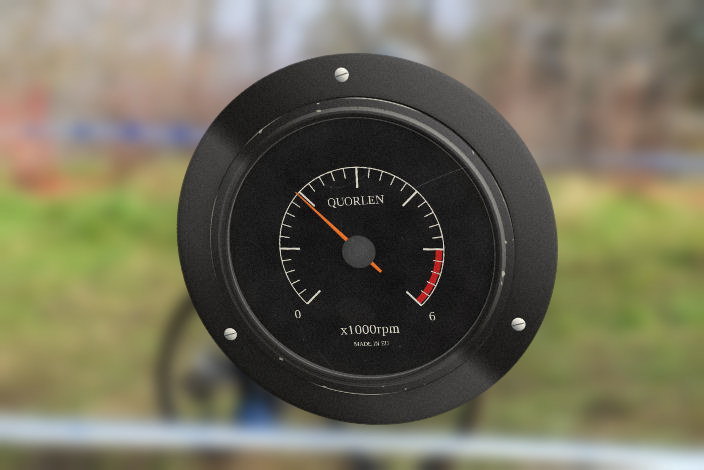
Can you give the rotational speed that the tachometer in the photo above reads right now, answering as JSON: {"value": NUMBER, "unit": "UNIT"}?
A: {"value": 2000, "unit": "rpm"}
